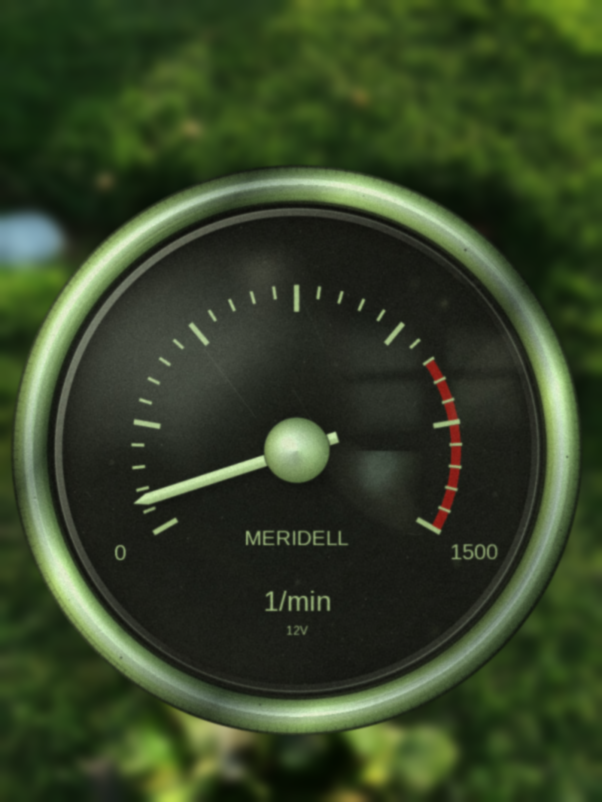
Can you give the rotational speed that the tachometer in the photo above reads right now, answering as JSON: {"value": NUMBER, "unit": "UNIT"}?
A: {"value": 75, "unit": "rpm"}
